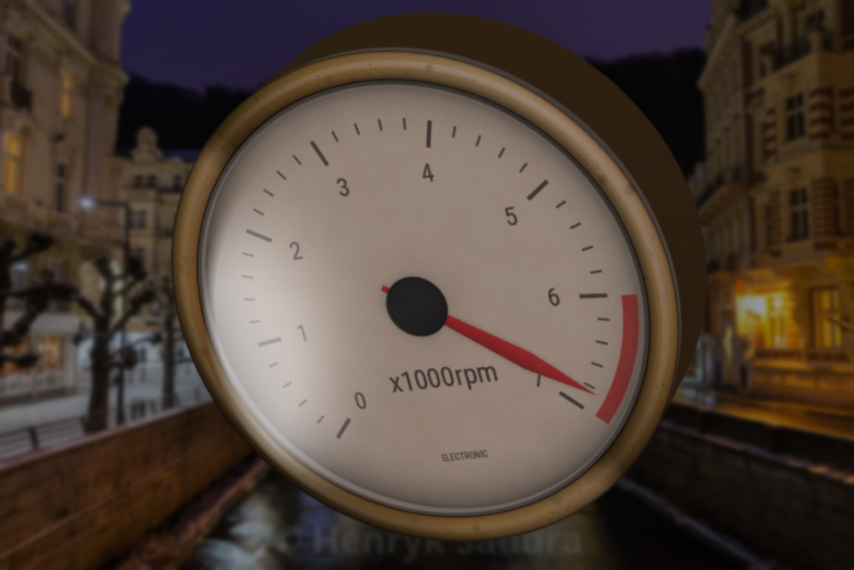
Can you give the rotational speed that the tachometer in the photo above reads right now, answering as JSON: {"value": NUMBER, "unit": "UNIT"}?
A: {"value": 6800, "unit": "rpm"}
